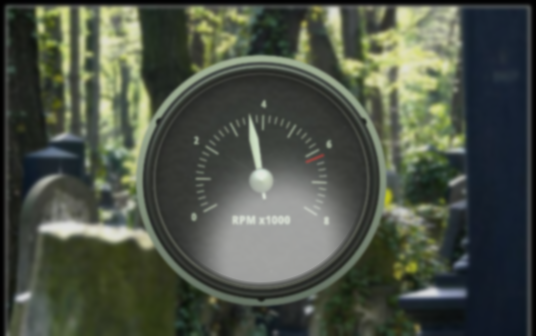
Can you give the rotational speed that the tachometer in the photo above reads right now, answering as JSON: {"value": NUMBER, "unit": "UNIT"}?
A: {"value": 3600, "unit": "rpm"}
